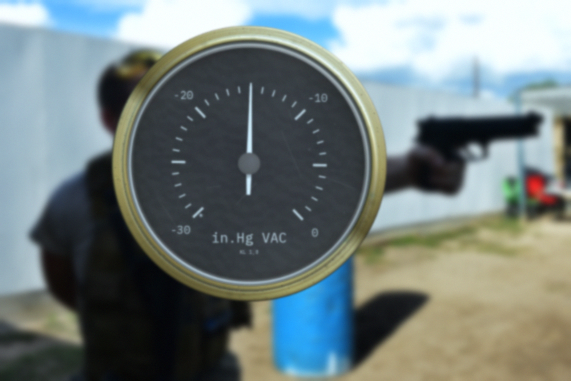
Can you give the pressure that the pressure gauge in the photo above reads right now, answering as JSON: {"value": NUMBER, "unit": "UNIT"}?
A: {"value": -15, "unit": "inHg"}
